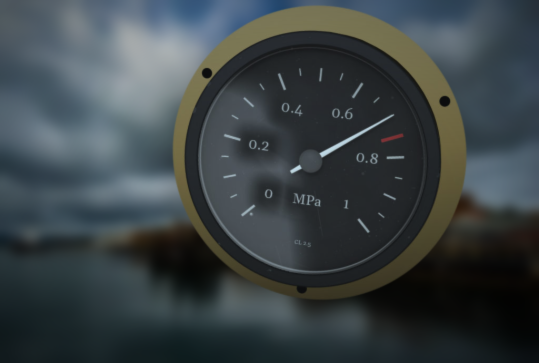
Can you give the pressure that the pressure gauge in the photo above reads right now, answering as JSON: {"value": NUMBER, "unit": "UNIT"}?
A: {"value": 0.7, "unit": "MPa"}
